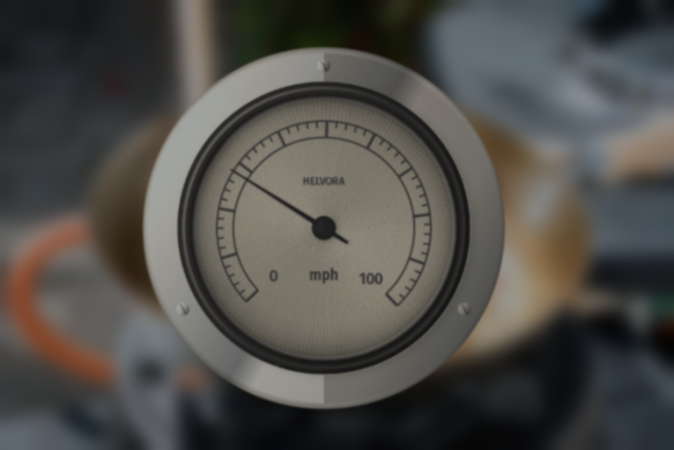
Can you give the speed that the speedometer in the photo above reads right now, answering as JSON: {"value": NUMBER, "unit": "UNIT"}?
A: {"value": 28, "unit": "mph"}
